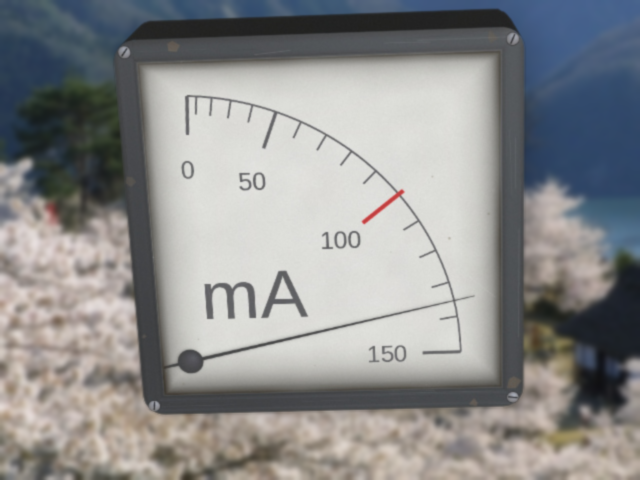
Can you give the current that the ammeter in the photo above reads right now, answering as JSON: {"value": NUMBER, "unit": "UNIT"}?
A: {"value": 135, "unit": "mA"}
